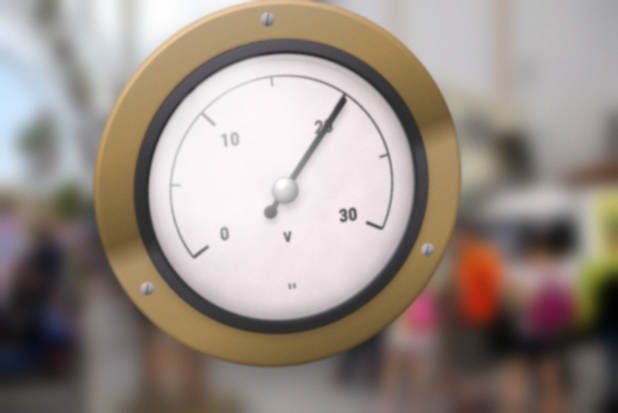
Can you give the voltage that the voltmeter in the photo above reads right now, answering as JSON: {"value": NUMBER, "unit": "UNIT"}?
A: {"value": 20, "unit": "V"}
